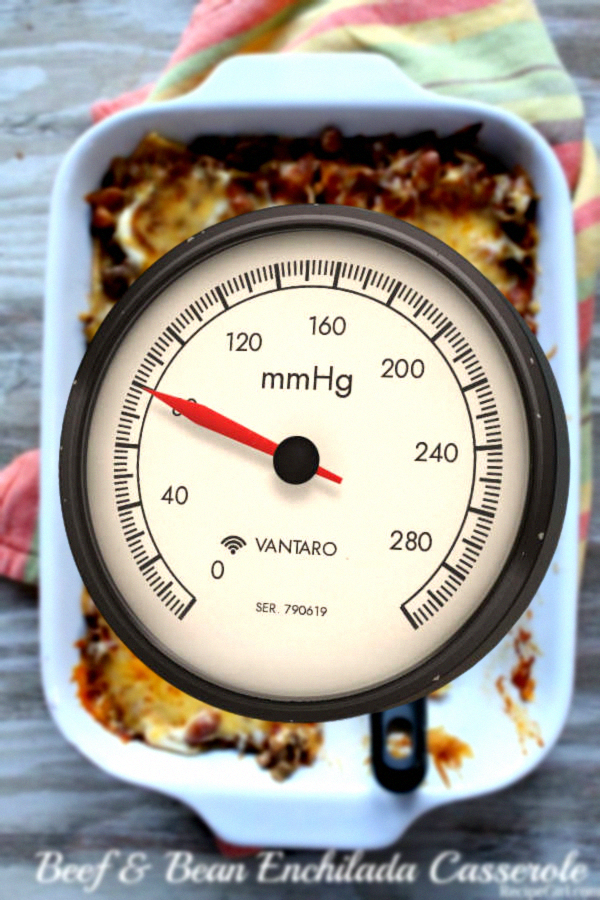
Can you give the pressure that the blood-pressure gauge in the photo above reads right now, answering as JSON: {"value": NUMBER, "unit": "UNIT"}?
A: {"value": 80, "unit": "mmHg"}
